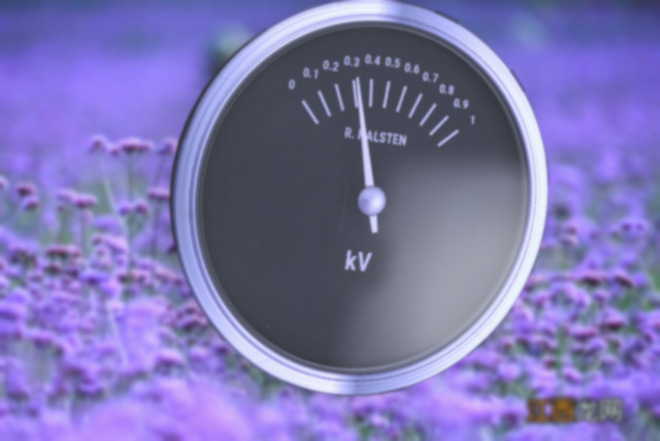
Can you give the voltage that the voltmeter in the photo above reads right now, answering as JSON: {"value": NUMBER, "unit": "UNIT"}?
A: {"value": 0.3, "unit": "kV"}
